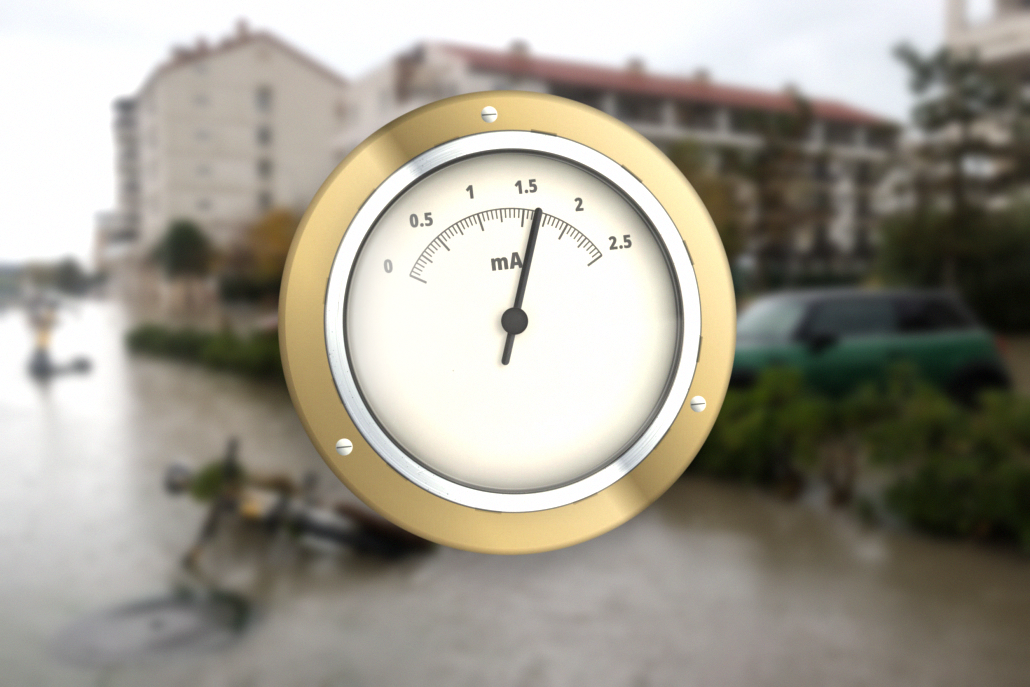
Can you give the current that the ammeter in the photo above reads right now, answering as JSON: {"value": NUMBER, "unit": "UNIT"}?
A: {"value": 1.65, "unit": "mA"}
